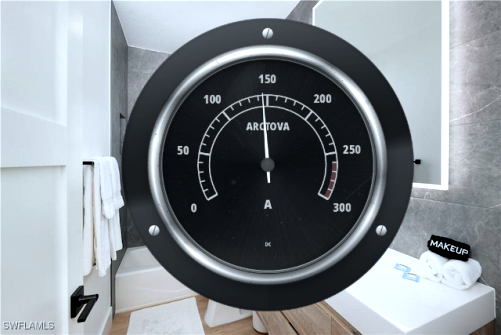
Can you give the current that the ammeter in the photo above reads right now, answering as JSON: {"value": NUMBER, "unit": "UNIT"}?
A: {"value": 145, "unit": "A"}
